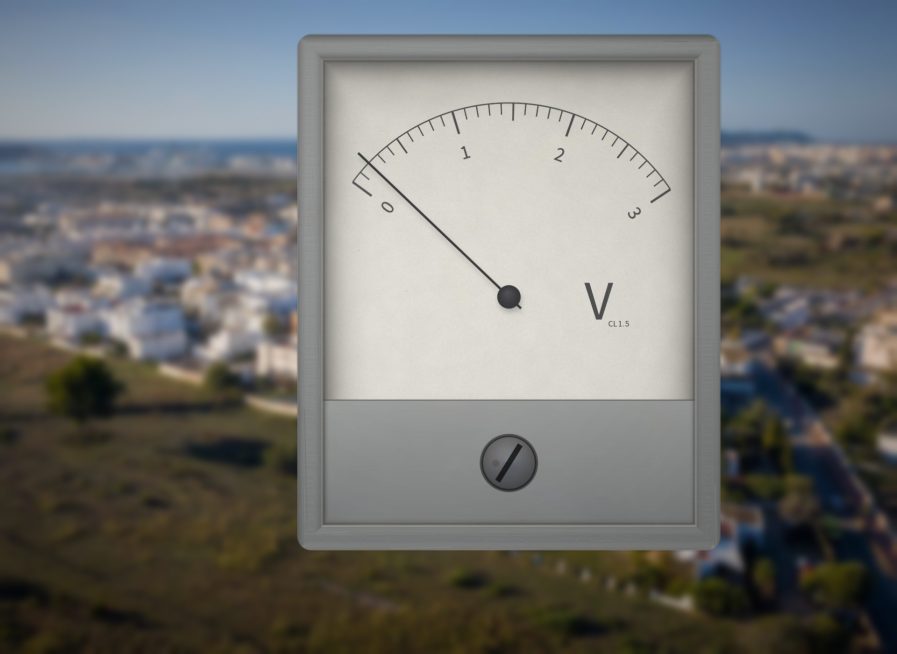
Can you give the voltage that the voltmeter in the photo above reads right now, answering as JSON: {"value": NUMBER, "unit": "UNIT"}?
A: {"value": 0.2, "unit": "V"}
